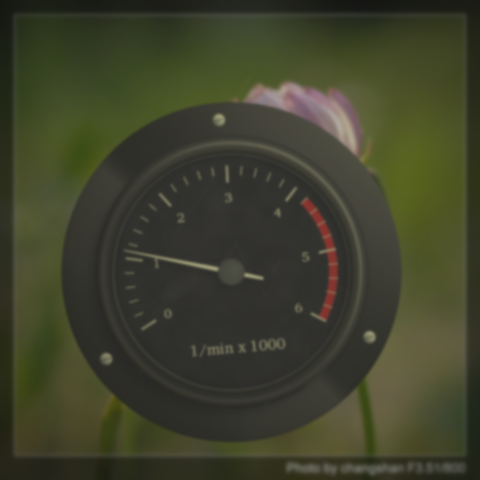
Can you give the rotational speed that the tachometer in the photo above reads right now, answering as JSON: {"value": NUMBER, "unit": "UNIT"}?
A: {"value": 1100, "unit": "rpm"}
